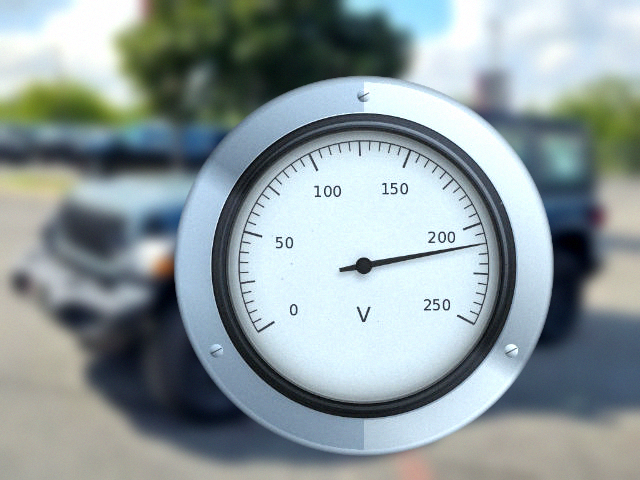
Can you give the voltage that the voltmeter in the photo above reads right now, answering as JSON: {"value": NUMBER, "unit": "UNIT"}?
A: {"value": 210, "unit": "V"}
